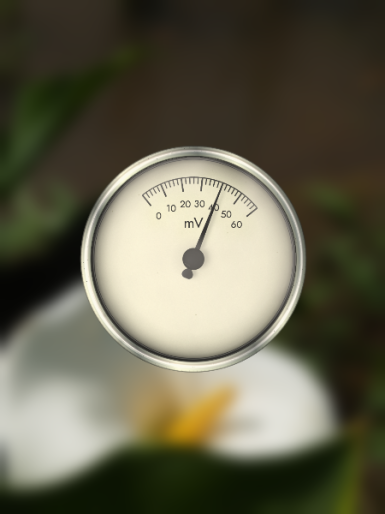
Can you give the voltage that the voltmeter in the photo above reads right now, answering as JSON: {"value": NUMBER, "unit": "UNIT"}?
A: {"value": 40, "unit": "mV"}
